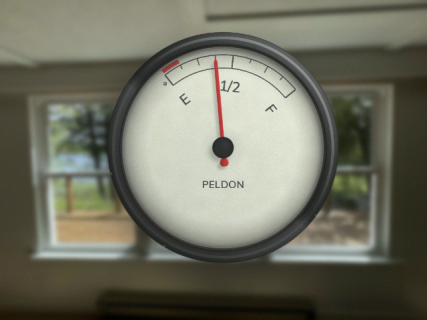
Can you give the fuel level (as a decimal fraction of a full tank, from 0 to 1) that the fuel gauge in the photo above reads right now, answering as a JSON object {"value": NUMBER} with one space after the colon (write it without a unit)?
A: {"value": 0.375}
